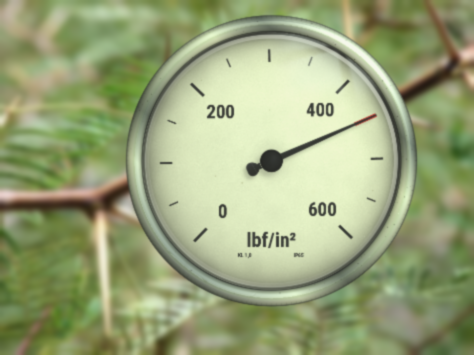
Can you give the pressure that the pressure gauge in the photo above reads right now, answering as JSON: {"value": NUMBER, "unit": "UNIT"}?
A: {"value": 450, "unit": "psi"}
